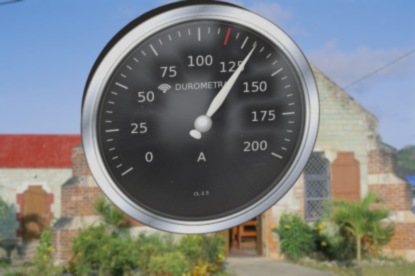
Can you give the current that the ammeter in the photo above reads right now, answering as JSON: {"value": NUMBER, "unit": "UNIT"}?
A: {"value": 130, "unit": "A"}
